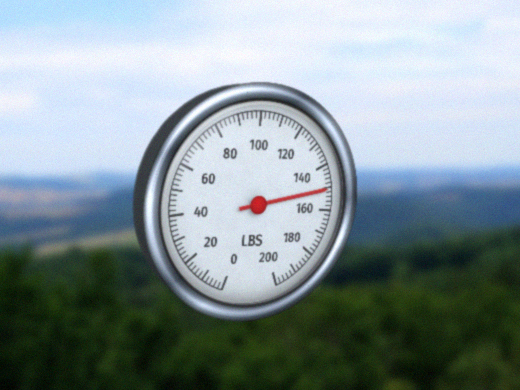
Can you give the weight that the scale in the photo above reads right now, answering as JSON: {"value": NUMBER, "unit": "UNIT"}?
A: {"value": 150, "unit": "lb"}
